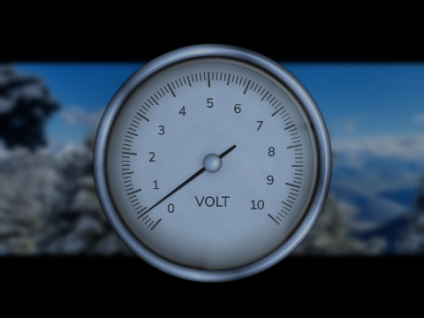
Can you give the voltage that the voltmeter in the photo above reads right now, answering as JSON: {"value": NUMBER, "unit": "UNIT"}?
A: {"value": 0.4, "unit": "V"}
